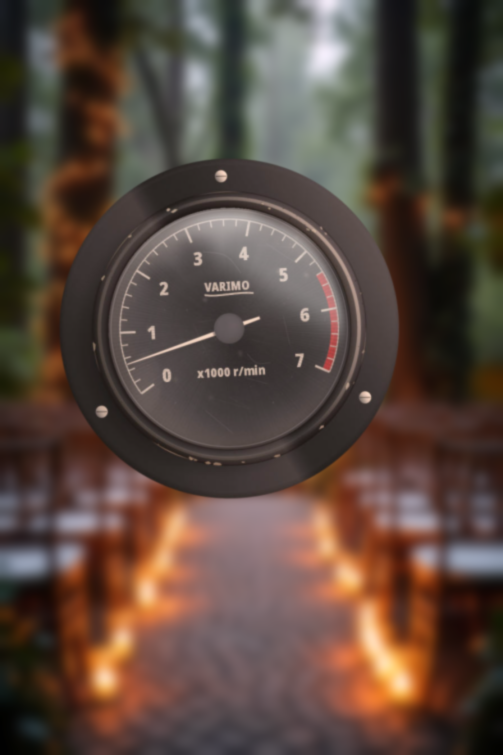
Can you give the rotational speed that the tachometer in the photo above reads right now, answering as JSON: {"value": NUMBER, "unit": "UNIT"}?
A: {"value": 500, "unit": "rpm"}
